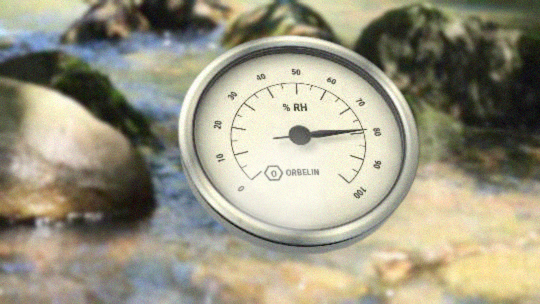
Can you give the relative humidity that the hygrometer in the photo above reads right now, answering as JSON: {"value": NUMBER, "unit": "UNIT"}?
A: {"value": 80, "unit": "%"}
